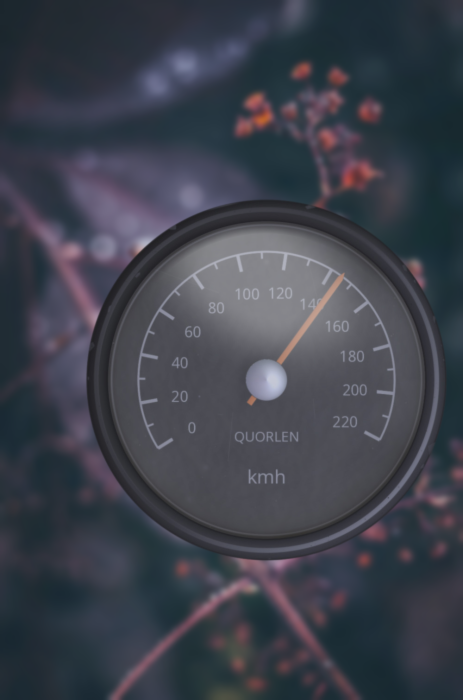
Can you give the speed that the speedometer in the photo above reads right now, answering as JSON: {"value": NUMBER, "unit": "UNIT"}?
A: {"value": 145, "unit": "km/h"}
